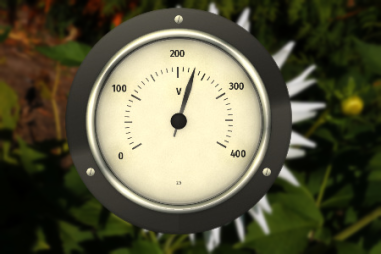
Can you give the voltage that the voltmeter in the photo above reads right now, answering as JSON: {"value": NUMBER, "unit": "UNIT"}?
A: {"value": 230, "unit": "V"}
